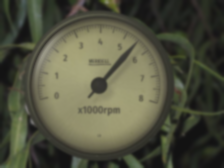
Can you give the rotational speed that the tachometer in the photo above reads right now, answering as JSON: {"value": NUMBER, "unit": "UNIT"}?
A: {"value": 5500, "unit": "rpm"}
